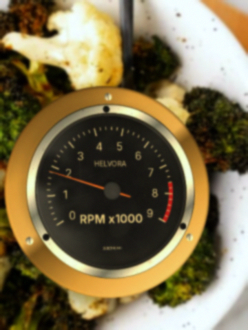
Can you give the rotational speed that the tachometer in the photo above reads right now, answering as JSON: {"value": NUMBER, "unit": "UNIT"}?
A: {"value": 1800, "unit": "rpm"}
